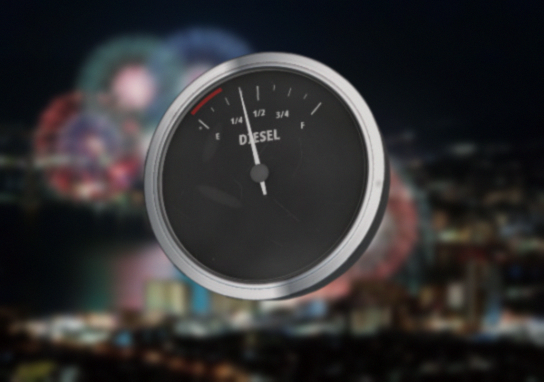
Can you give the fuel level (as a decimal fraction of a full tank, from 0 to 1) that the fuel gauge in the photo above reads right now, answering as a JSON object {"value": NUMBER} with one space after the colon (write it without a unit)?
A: {"value": 0.375}
